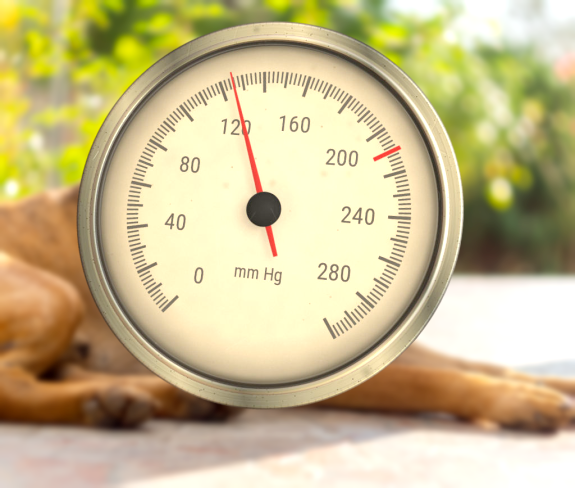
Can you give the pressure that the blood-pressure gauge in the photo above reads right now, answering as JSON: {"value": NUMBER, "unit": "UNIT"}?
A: {"value": 126, "unit": "mmHg"}
